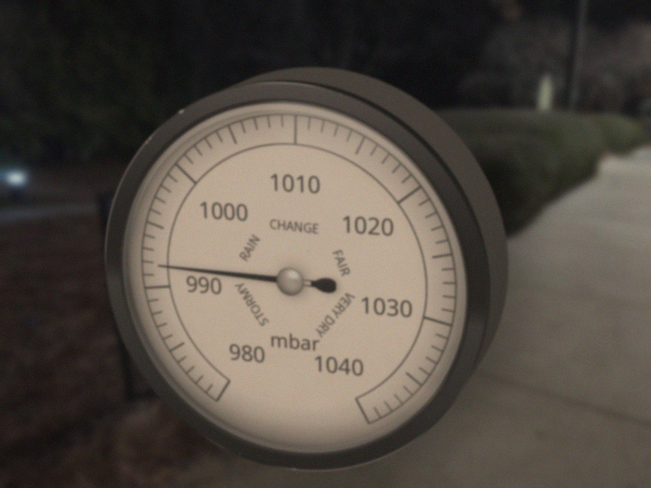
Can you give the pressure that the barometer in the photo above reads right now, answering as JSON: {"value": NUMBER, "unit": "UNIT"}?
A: {"value": 992, "unit": "mbar"}
